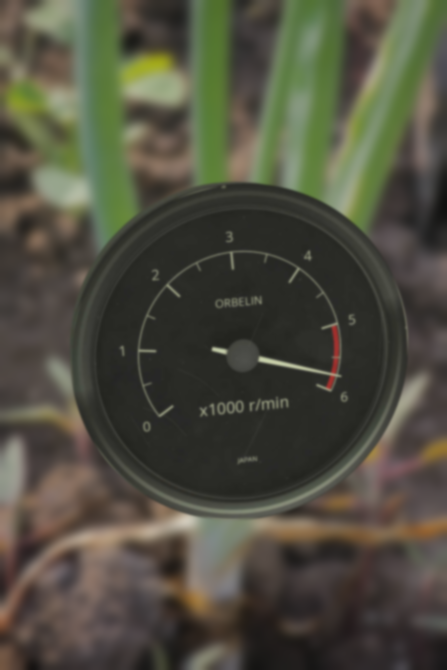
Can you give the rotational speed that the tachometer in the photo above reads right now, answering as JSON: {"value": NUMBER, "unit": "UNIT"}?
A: {"value": 5750, "unit": "rpm"}
